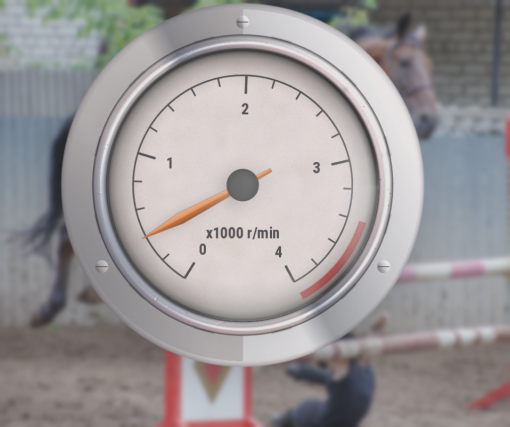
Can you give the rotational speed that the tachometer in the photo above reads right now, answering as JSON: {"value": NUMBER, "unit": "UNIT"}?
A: {"value": 400, "unit": "rpm"}
